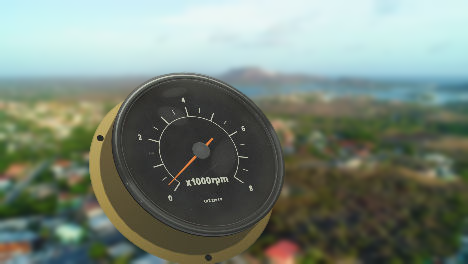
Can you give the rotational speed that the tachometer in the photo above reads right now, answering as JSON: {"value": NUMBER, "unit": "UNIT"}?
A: {"value": 250, "unit": "rpm"}
